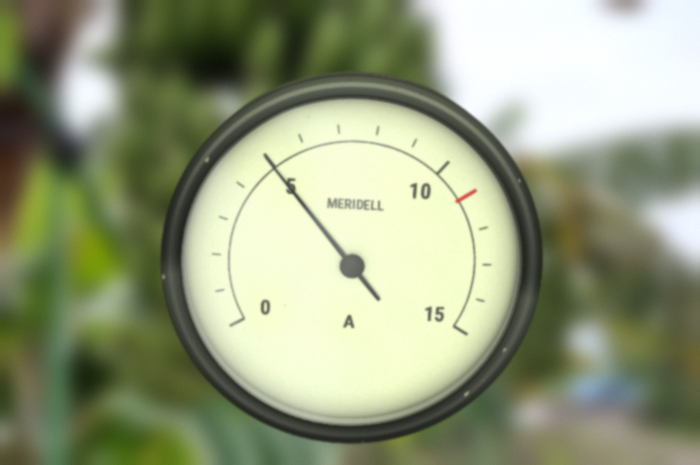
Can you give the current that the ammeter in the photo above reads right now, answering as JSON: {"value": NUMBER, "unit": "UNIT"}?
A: {"value": 5, "unit": "A"}
